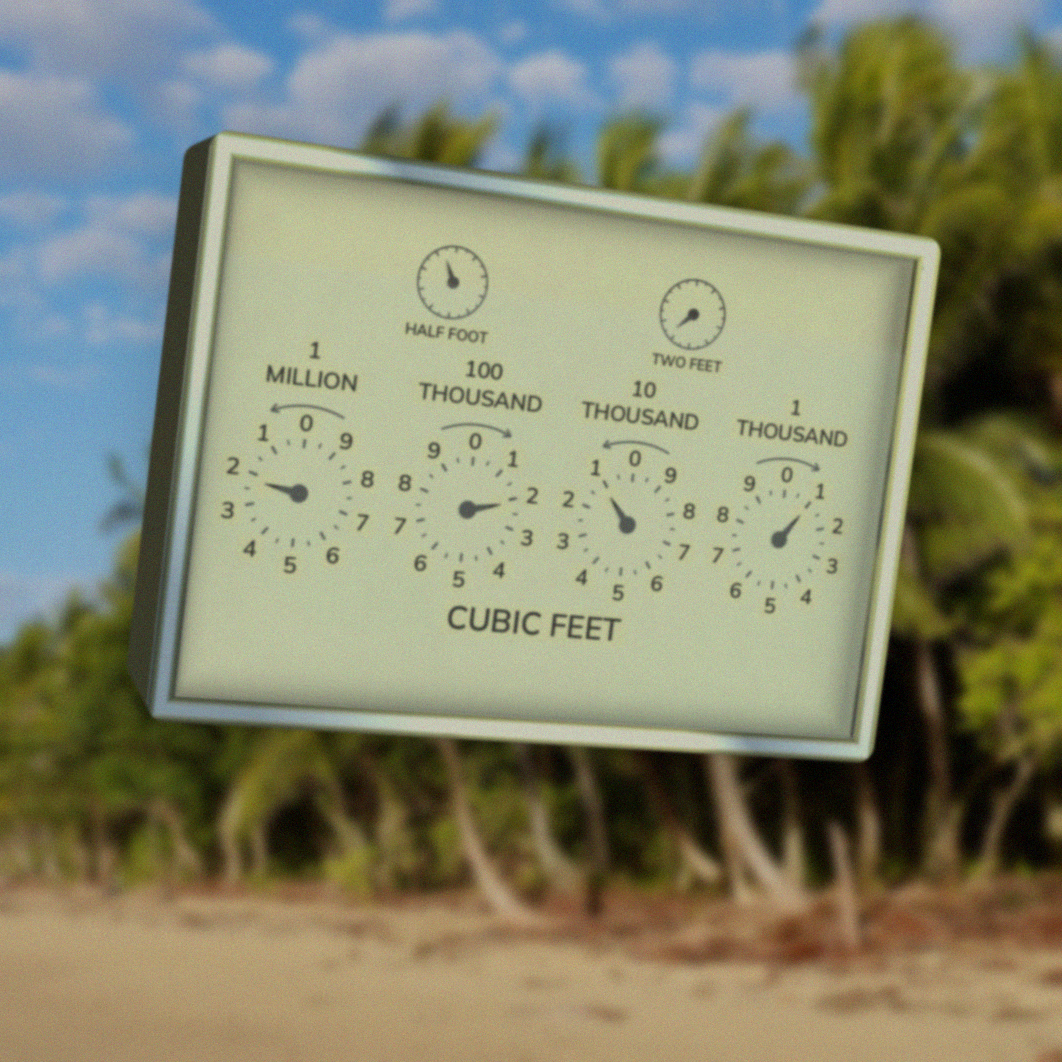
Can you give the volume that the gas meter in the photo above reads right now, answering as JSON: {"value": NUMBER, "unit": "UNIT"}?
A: {"value": 221100, "unit": "ft³"}
